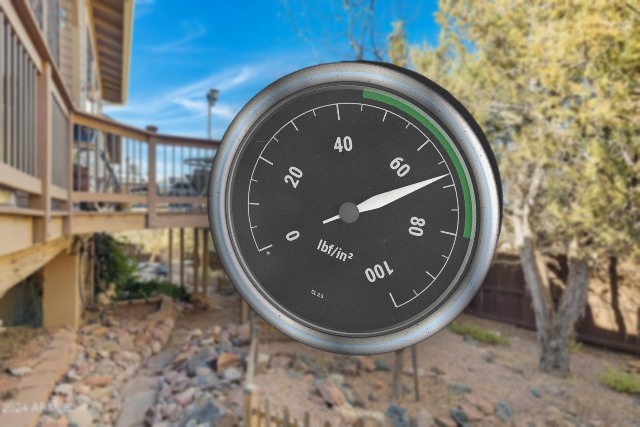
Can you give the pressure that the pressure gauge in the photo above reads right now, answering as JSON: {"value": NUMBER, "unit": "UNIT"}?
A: {"value": 67.5, "unit": "psi"}
